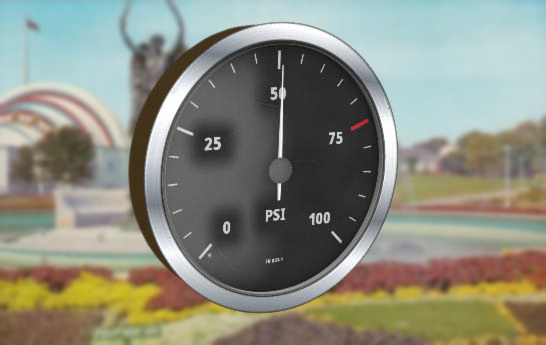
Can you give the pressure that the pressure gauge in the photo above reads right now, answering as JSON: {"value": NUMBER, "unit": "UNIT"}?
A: {"value": 50, "unit": "psi"}
